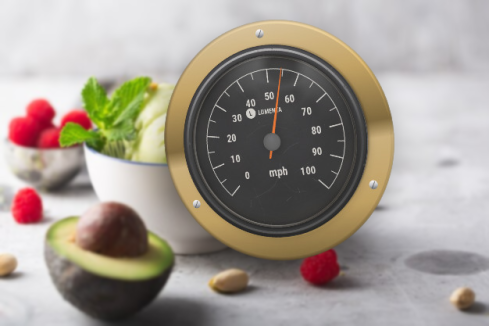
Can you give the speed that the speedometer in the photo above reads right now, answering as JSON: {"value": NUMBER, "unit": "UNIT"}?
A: {"value": 55, "unit": "mph"}
